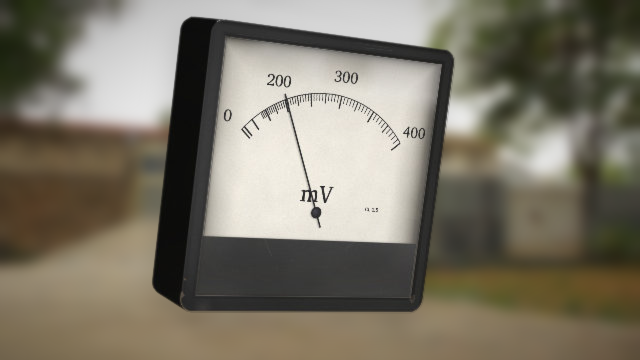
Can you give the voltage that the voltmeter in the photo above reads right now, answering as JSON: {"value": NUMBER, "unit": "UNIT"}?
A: {"value": 200, "unit": "mV"}
